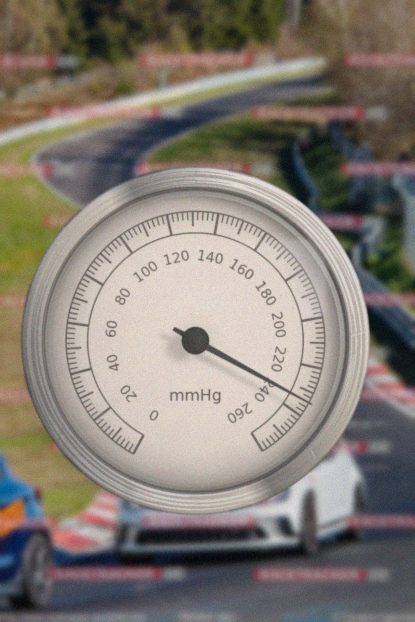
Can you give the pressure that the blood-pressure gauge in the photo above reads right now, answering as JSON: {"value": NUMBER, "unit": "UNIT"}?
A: {"value": 234, "unit": "mmHg"}
